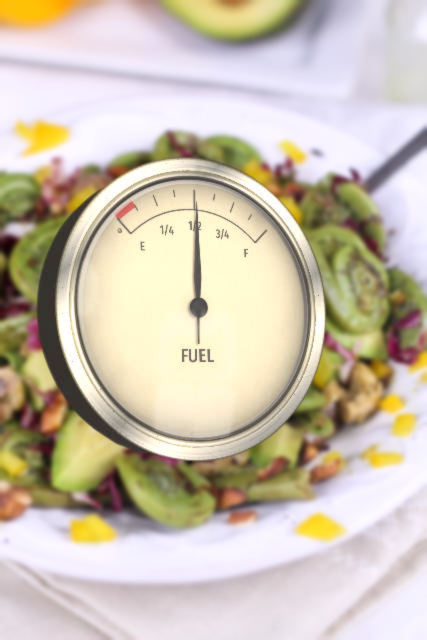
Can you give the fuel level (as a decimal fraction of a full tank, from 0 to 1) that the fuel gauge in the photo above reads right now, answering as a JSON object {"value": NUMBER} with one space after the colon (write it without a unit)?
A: {"value": 0.5}
